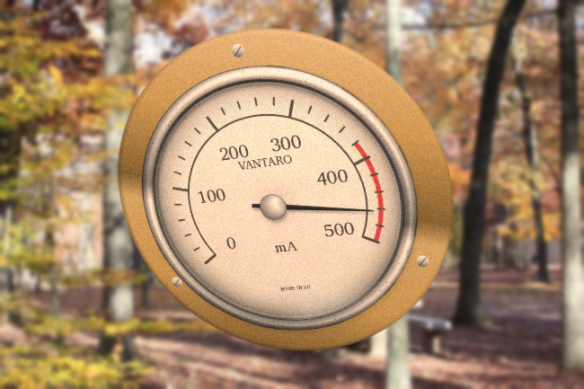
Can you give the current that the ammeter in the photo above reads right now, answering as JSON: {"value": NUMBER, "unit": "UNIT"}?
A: {"value": 460, "unit": "mA"}
